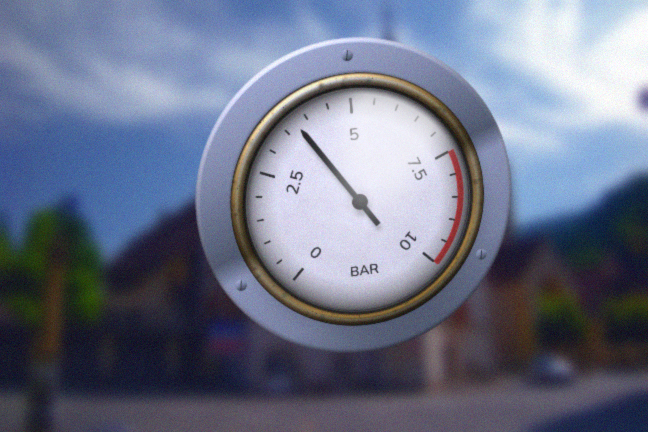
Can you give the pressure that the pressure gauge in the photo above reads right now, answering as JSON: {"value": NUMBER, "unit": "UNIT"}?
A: {"value": 3.75, "unit": "bar"}
